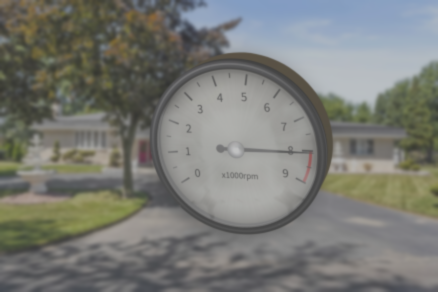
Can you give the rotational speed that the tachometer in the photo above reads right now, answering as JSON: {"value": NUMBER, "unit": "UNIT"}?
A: {"value": 8000, "unit": "rpm"}
